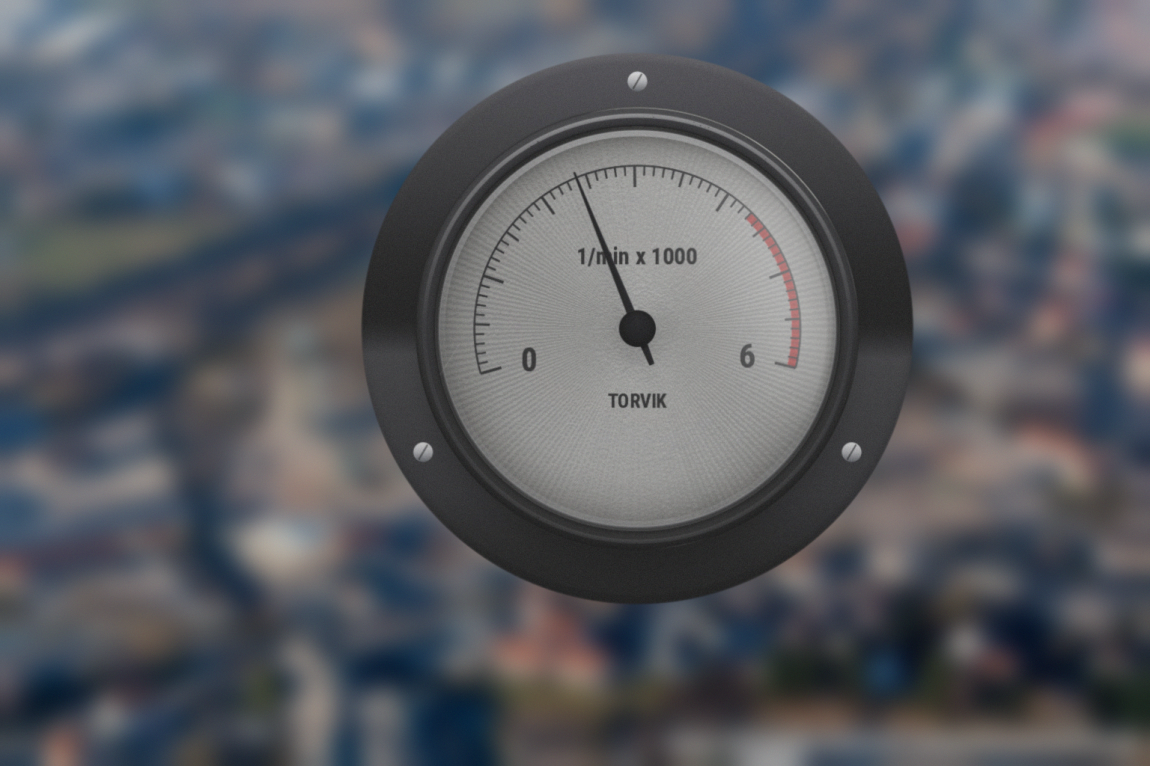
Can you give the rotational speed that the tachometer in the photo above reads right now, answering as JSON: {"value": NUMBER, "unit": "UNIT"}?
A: {"value": 2400, "unit": "rpm"}
